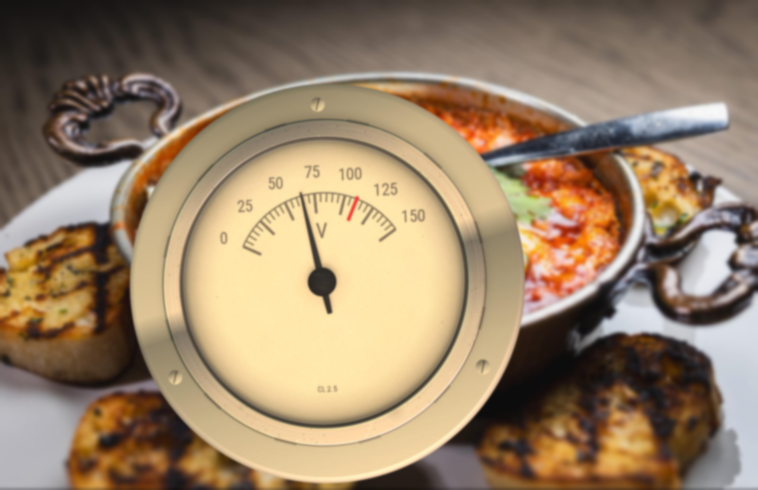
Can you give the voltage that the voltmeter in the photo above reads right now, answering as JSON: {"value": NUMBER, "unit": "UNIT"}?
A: {"value": 65, "unit": "V"}
